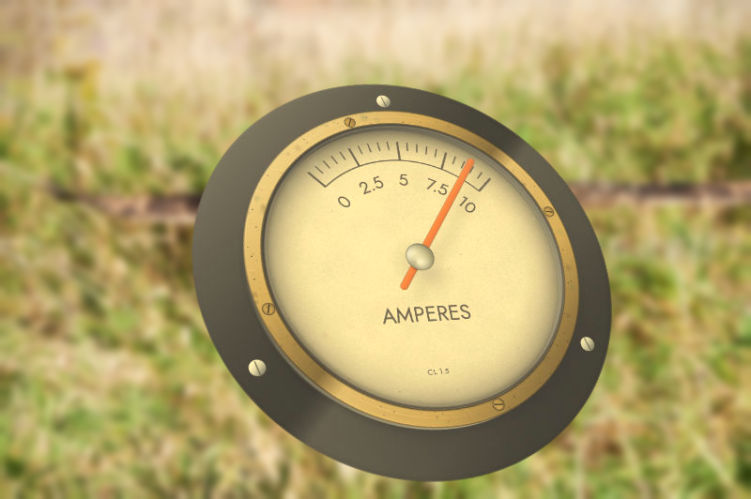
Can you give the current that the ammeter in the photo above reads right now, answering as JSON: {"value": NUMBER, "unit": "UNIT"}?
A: {"value": 8.75, "unit": "A"}
